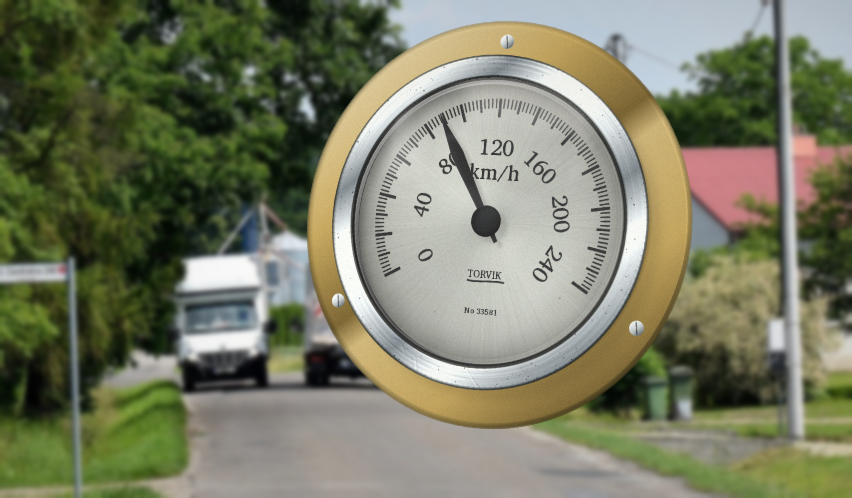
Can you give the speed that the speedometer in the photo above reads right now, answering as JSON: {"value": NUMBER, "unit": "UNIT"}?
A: {"value": 90, "unit": "km/h"}
